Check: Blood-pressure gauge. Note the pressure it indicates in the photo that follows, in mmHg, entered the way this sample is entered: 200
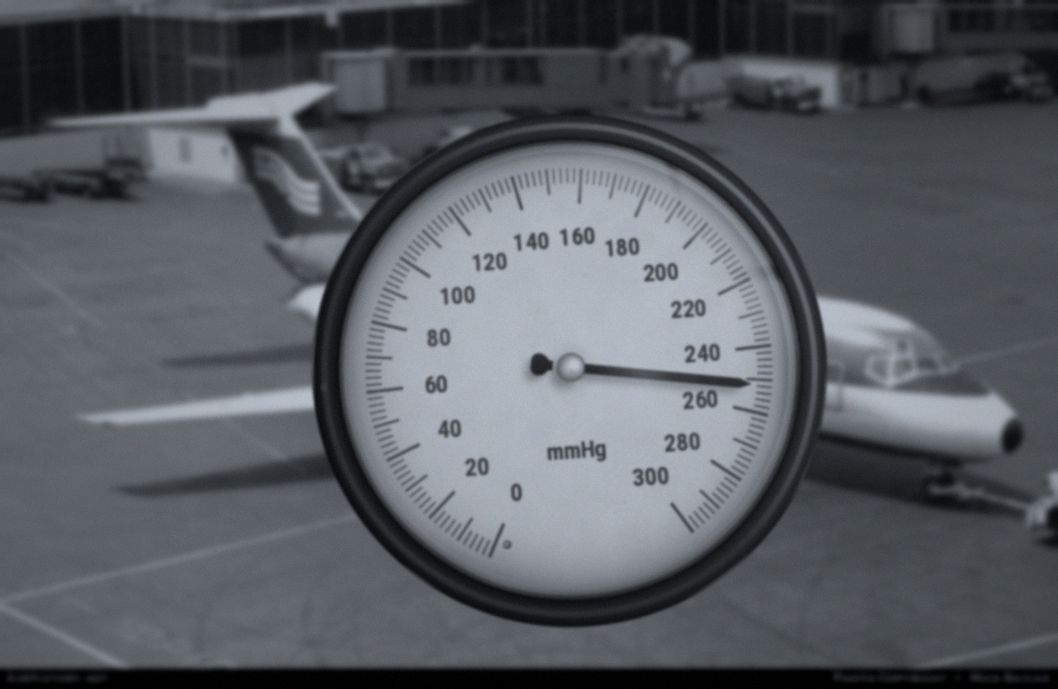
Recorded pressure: 252
